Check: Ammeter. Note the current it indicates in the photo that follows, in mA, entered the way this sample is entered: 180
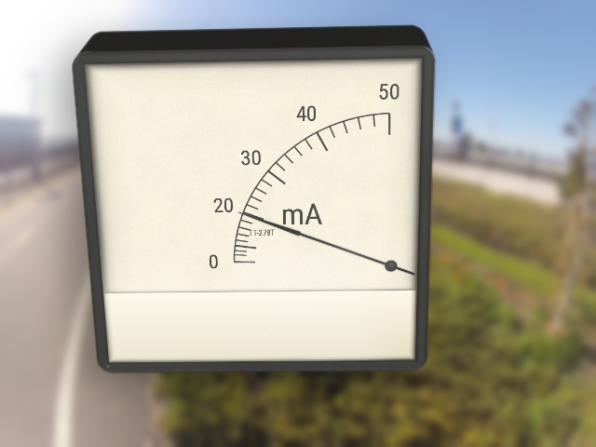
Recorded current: 20
